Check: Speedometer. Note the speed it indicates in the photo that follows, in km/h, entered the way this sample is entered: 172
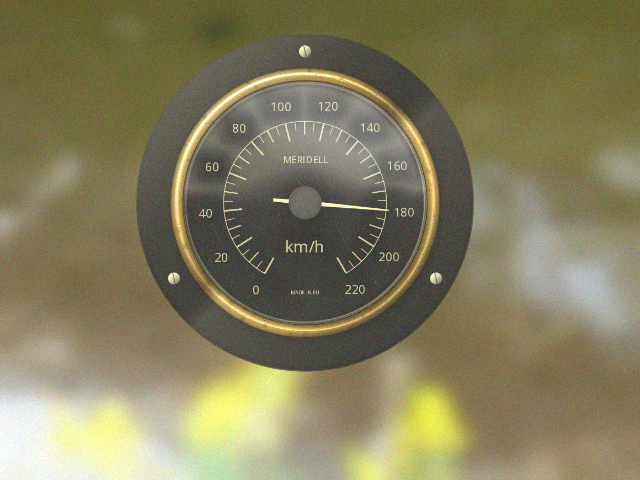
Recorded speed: 180
